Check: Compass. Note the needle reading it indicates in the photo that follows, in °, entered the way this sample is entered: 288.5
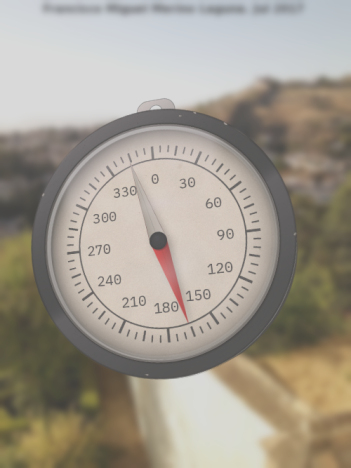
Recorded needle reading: 165
